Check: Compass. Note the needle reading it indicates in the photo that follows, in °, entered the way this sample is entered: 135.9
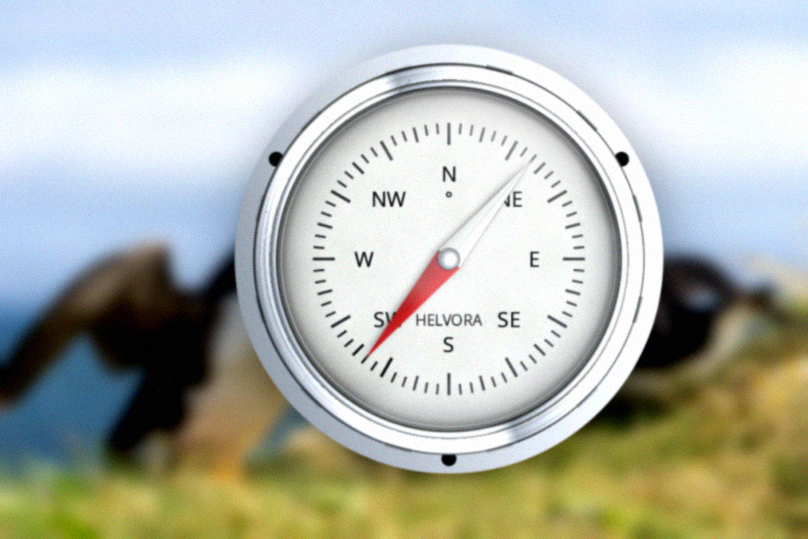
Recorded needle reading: 220
